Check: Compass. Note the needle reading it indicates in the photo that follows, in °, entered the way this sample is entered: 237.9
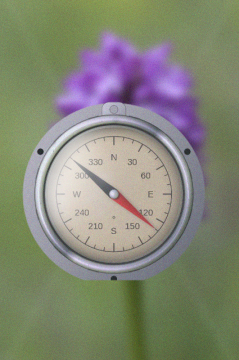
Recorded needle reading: 130
